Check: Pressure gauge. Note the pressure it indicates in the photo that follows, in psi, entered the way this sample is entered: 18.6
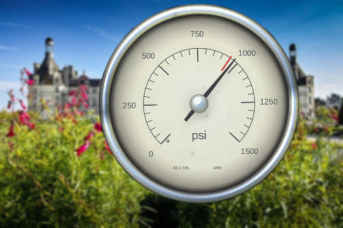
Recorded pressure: 975
